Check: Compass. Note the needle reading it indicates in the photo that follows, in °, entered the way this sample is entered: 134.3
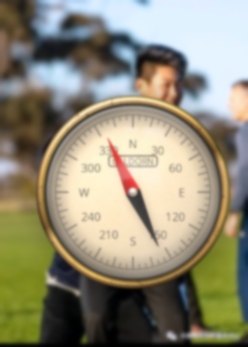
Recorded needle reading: 335
